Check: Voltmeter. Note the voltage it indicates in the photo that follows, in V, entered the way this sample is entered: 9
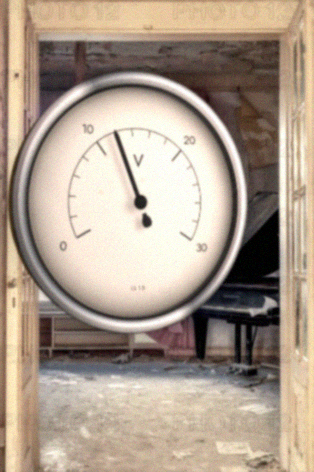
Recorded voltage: 12
